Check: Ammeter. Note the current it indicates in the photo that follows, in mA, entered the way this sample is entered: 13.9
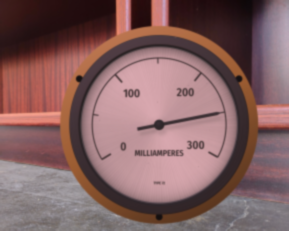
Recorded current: 250
